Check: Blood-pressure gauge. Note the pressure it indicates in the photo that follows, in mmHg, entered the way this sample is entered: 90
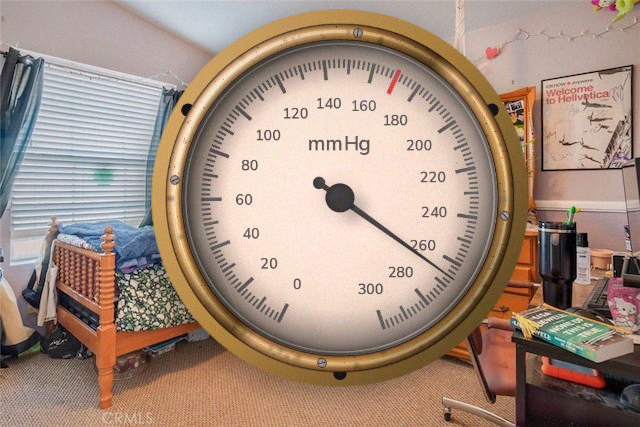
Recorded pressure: 266
